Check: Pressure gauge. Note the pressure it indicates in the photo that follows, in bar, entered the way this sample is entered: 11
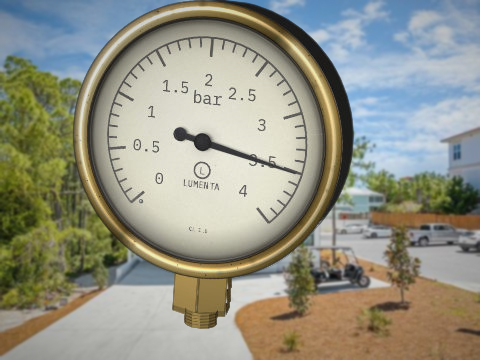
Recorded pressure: 3.5
